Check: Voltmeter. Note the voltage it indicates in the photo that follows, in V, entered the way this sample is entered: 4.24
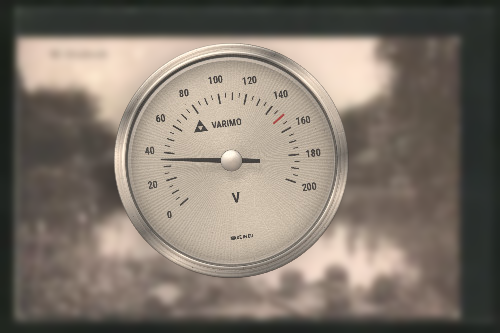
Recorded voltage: 35
